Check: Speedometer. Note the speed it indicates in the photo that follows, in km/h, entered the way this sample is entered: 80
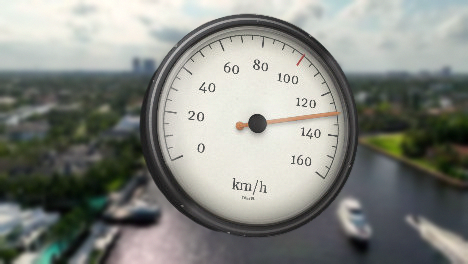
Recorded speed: 130
